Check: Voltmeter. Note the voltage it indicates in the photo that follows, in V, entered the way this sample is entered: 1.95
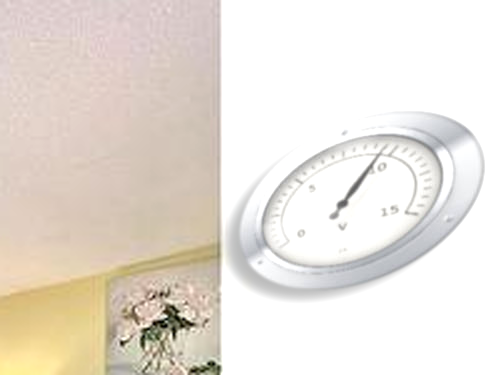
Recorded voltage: 9.5
